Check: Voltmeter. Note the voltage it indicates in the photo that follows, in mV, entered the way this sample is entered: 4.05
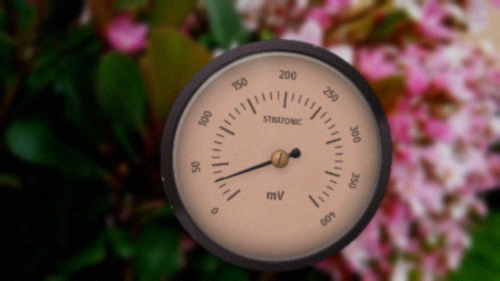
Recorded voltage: 30
